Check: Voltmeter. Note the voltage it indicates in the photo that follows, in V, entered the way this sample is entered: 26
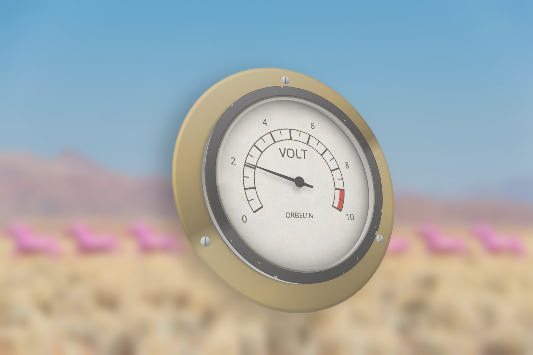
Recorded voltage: 2
